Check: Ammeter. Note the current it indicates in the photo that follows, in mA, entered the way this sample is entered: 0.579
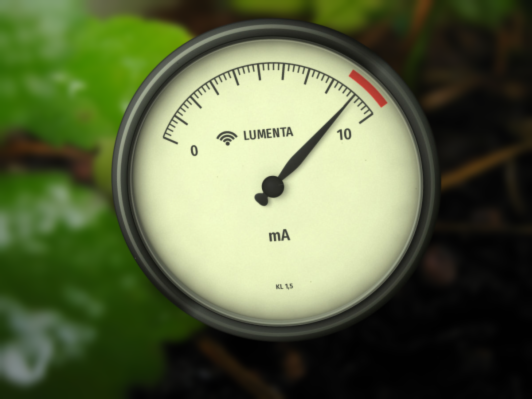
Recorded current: 9
